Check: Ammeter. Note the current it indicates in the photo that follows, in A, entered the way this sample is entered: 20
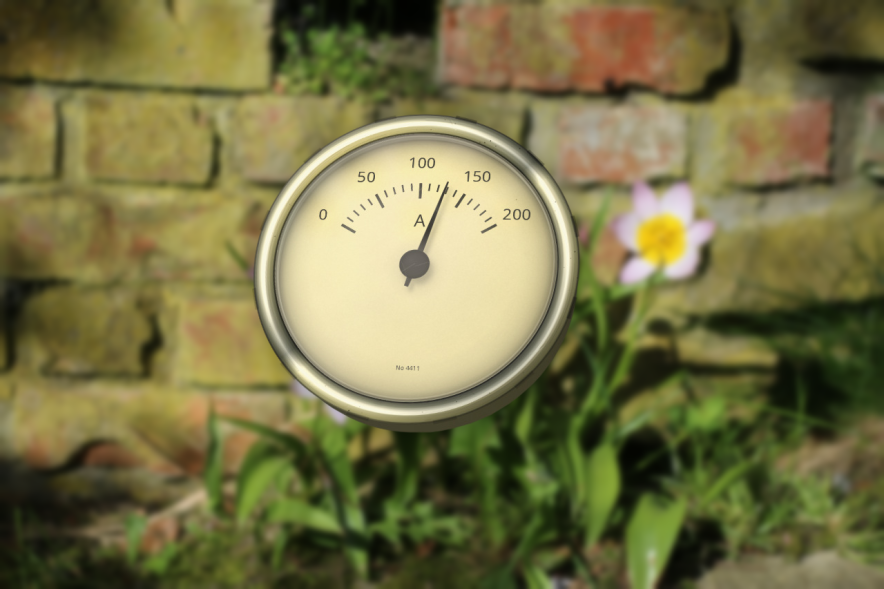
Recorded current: 130
